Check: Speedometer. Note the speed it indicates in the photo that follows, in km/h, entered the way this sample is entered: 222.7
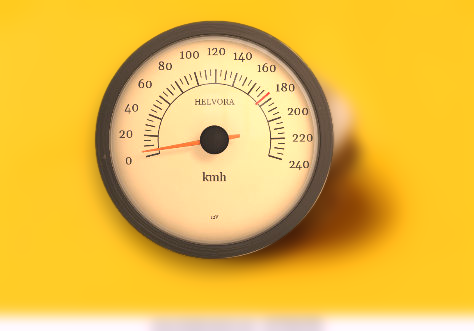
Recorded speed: 5
